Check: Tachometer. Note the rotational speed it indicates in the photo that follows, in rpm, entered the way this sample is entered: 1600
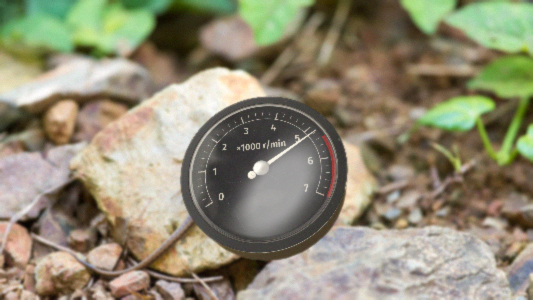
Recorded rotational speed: 5200
